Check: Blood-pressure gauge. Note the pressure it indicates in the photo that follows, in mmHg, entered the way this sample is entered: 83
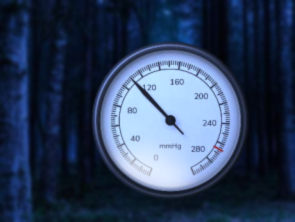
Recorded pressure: 110
